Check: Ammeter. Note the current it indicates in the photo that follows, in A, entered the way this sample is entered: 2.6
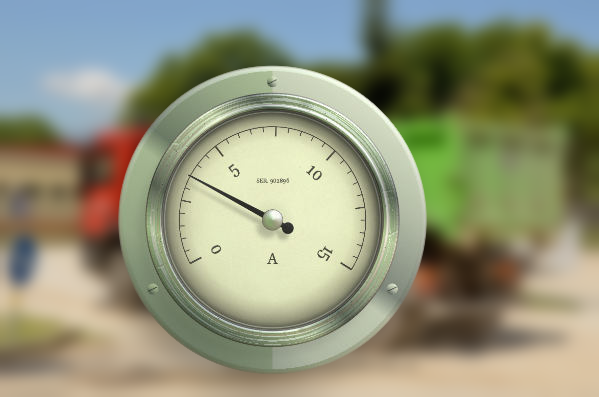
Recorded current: 3.5
